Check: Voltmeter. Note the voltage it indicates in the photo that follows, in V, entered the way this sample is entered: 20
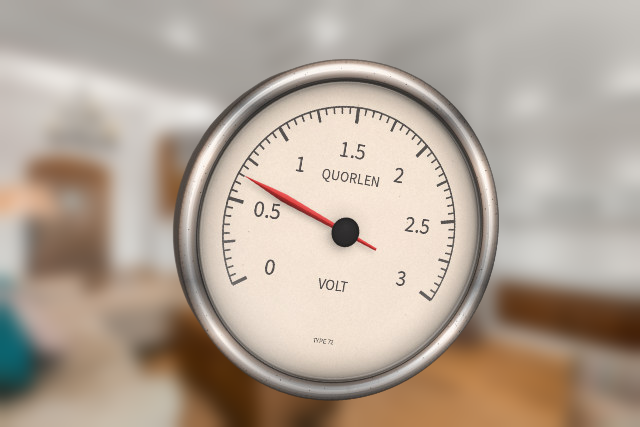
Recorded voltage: 0.65
